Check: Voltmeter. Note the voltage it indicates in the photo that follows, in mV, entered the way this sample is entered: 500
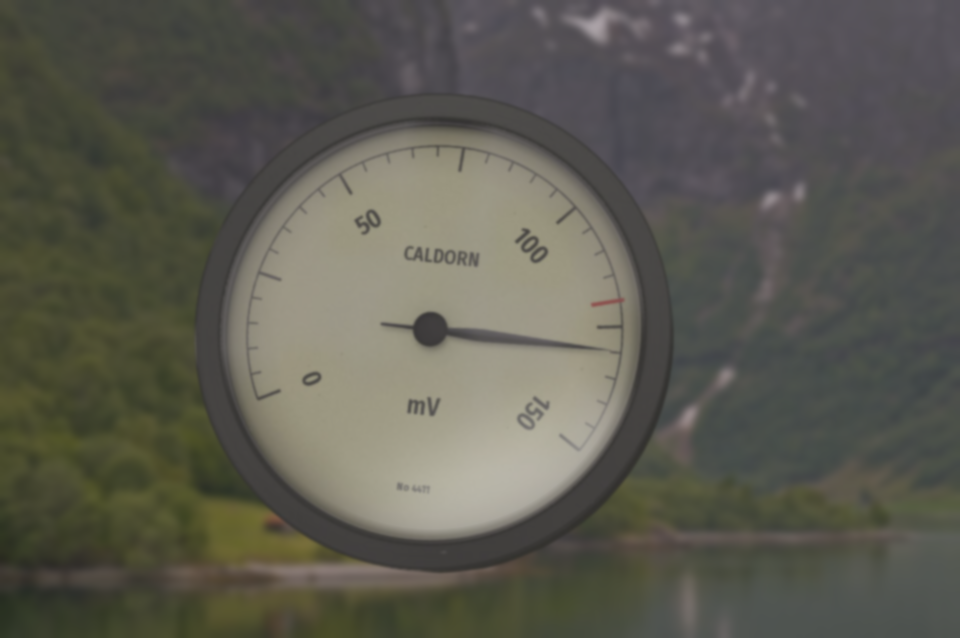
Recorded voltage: 130
